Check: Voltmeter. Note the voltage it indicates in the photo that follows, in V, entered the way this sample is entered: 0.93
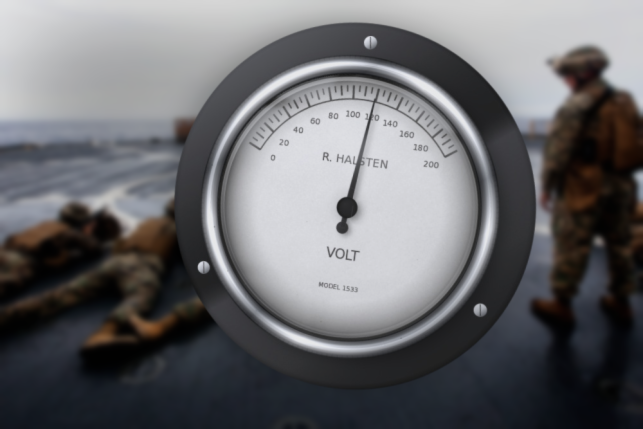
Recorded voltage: 120
